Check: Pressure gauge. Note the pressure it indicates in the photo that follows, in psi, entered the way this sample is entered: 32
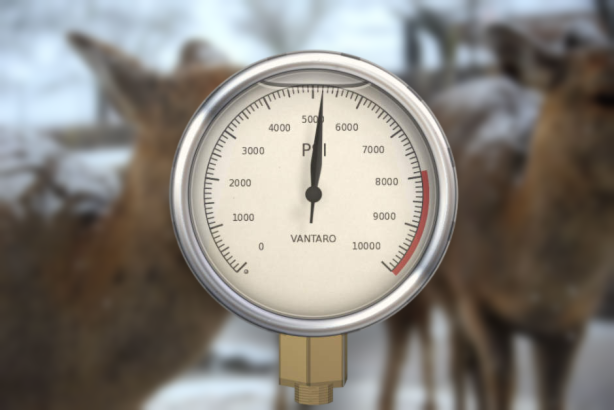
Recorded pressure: 5200
